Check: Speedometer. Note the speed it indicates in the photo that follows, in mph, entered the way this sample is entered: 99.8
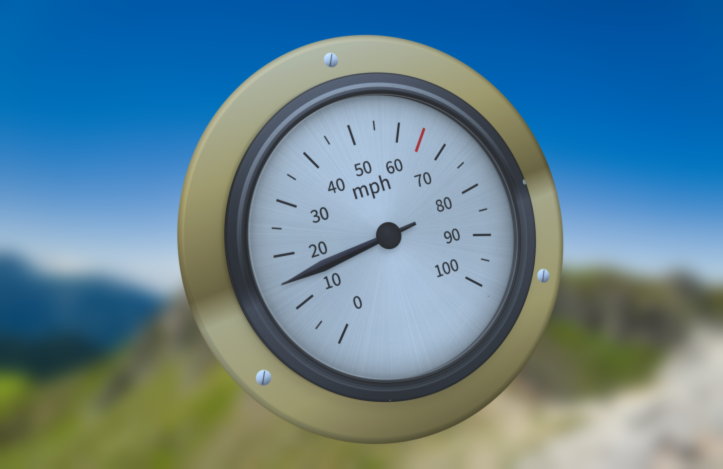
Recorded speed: 15
